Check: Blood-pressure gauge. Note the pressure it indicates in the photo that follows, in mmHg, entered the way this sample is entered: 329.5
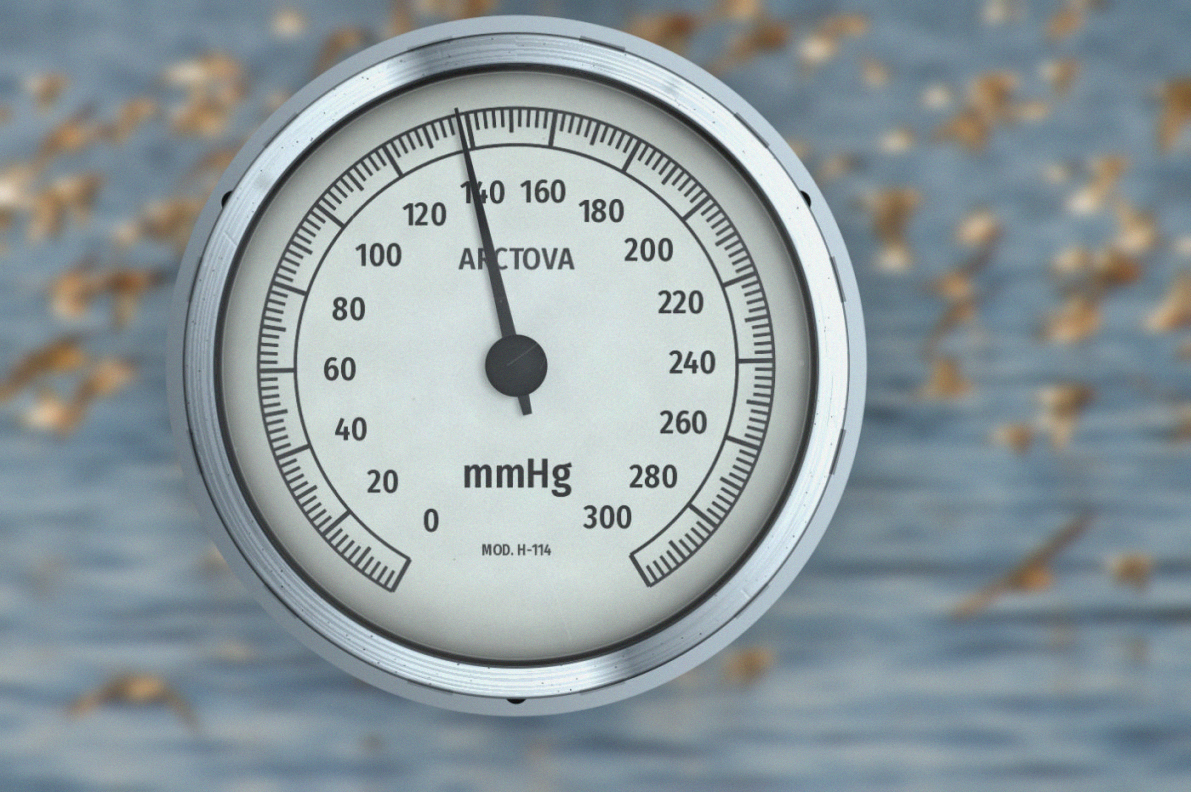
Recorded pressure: 138
